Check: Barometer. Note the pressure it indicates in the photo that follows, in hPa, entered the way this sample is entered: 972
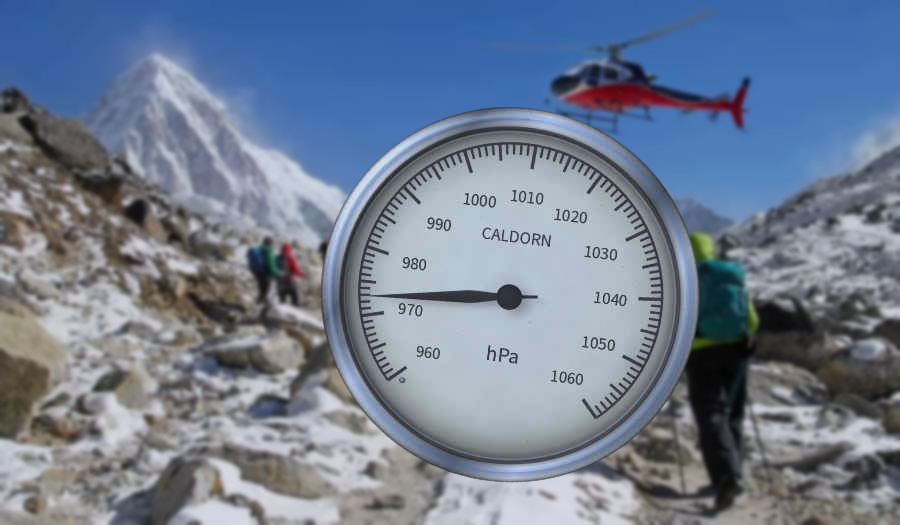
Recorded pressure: 973
